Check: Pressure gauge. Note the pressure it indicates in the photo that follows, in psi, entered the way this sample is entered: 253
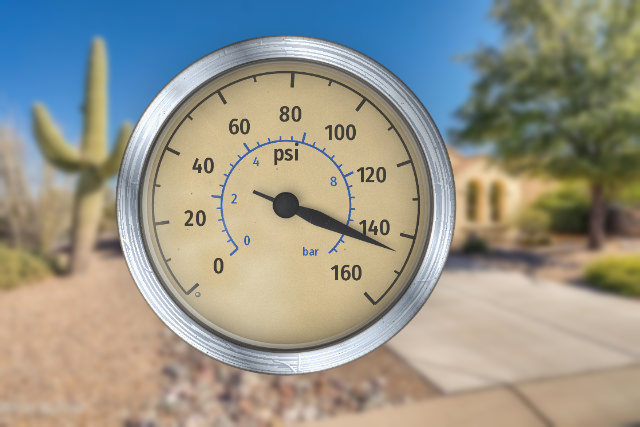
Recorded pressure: 145
